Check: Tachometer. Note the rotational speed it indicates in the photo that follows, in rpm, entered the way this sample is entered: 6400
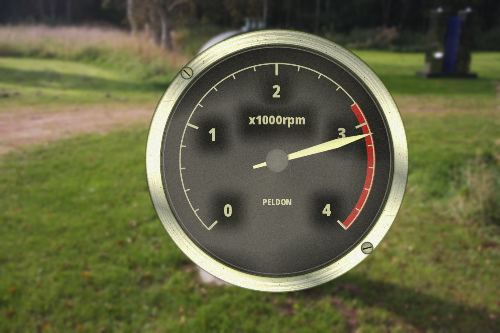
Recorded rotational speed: 3100
